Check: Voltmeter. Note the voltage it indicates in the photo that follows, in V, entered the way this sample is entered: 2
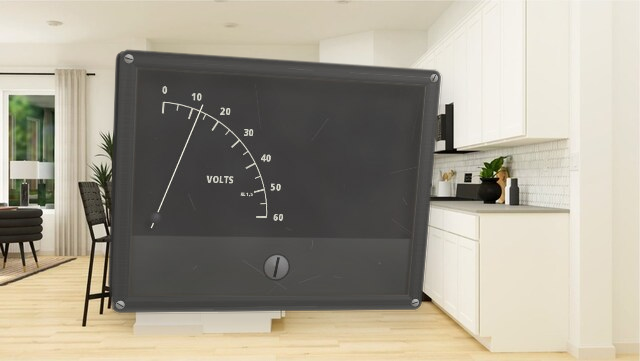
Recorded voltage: 12.5
